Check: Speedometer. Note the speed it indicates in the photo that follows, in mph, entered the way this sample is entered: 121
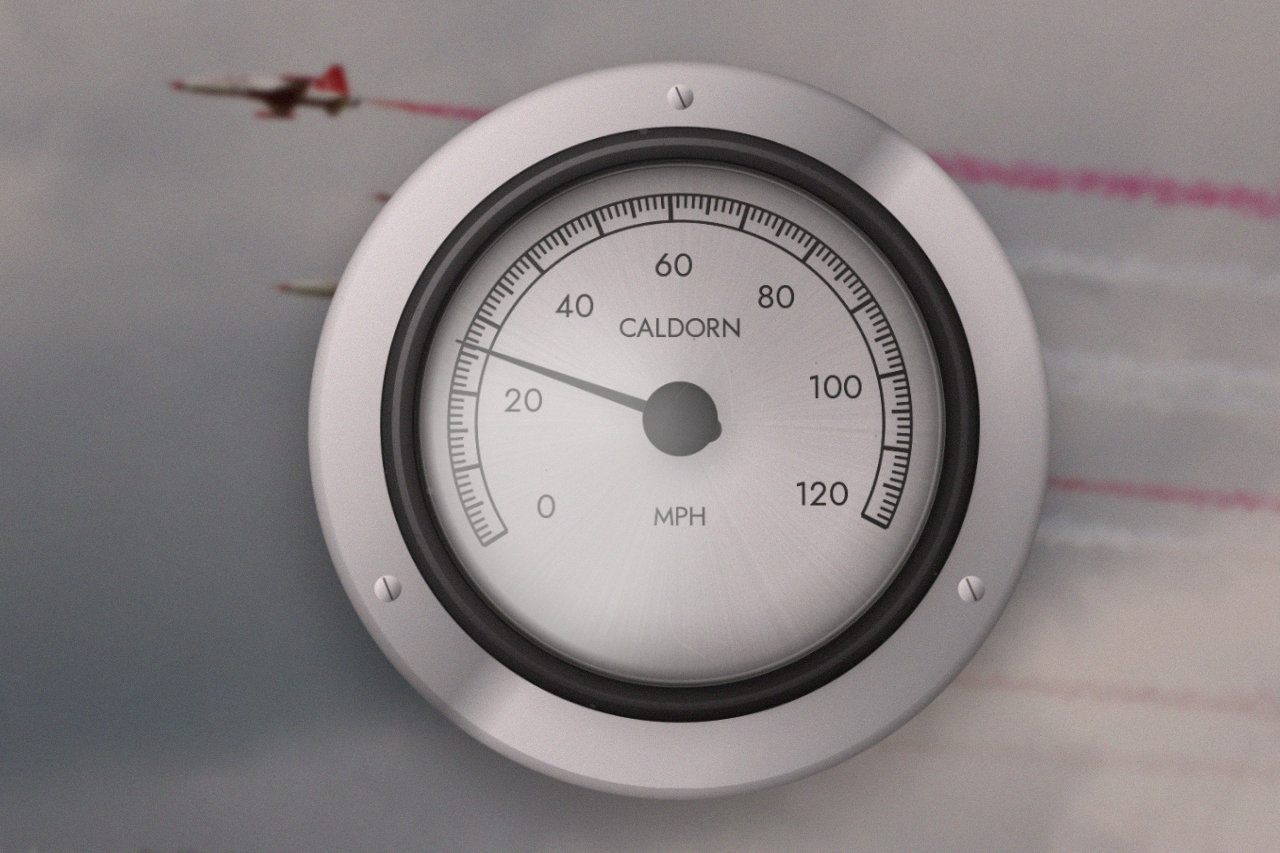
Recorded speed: 26
